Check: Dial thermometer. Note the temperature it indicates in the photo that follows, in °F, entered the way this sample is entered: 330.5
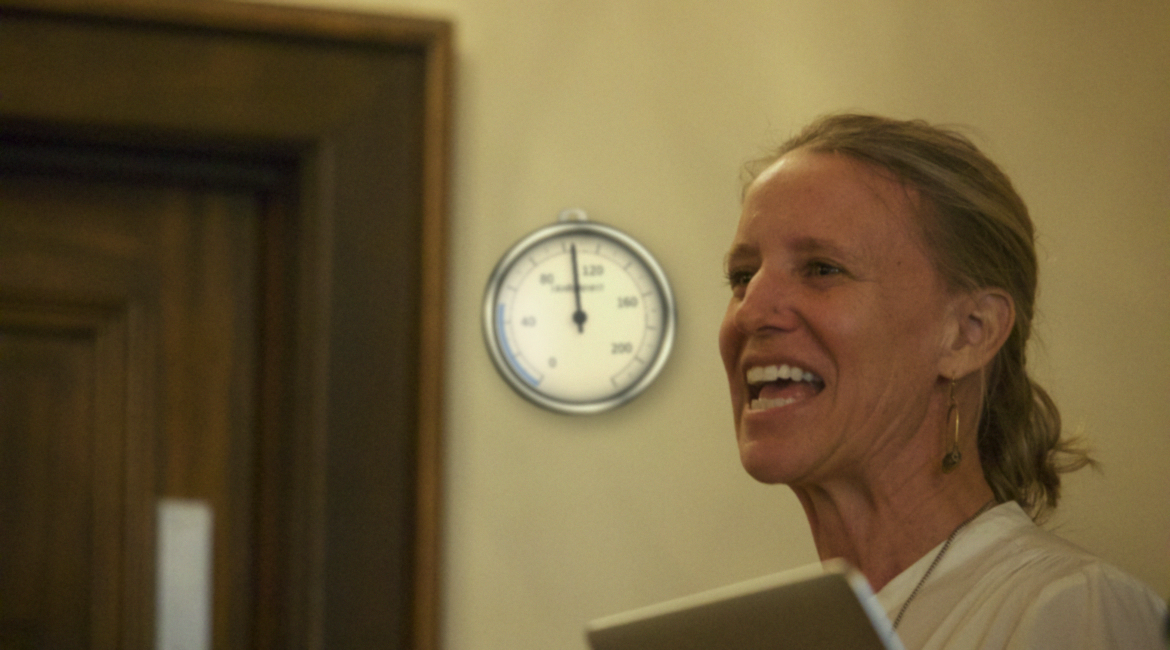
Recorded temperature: 105
